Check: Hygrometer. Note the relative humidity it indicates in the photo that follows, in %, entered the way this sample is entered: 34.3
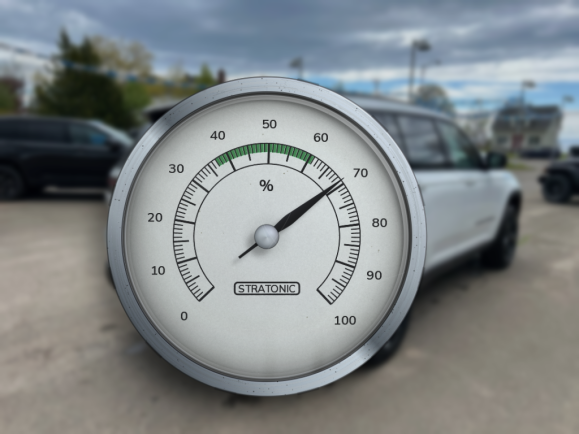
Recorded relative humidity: 69
